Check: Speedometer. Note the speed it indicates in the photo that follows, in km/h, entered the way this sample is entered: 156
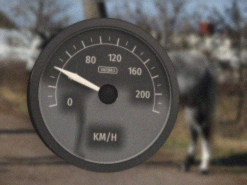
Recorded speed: 40
